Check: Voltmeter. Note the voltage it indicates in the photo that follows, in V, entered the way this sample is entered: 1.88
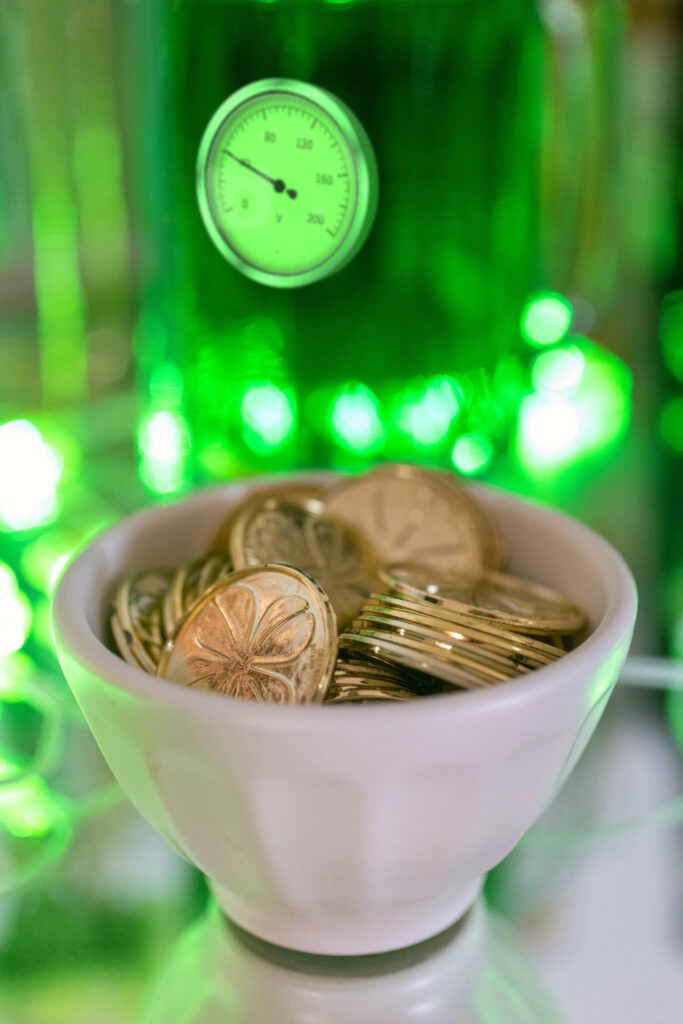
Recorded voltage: 40
